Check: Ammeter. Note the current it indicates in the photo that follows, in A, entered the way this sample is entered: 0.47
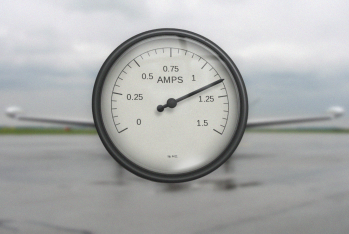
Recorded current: 1.15
